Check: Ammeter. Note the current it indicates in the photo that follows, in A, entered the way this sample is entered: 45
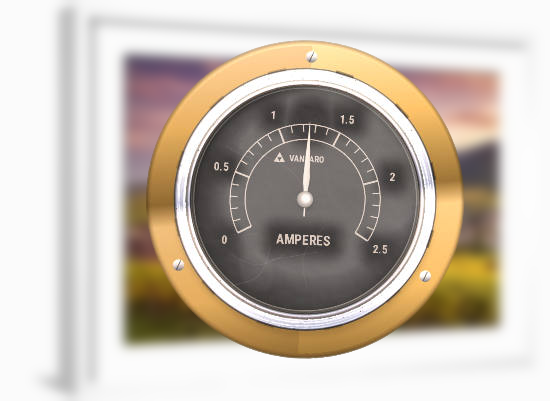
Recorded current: 1.25
